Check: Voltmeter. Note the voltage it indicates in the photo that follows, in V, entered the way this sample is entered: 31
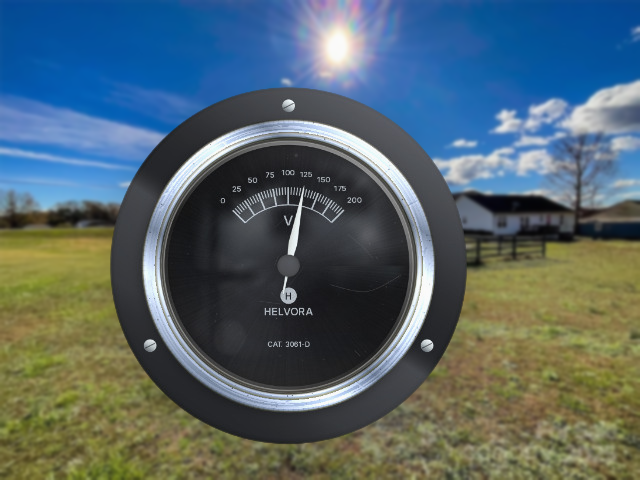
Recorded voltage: 125
